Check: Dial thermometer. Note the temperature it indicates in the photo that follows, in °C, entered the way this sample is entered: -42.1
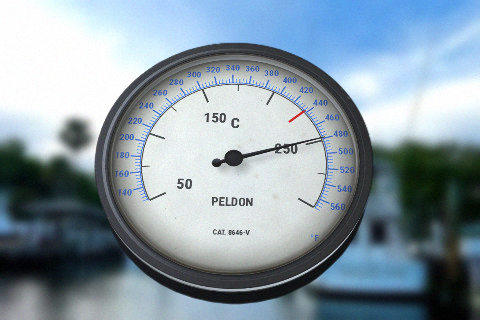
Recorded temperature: 250
